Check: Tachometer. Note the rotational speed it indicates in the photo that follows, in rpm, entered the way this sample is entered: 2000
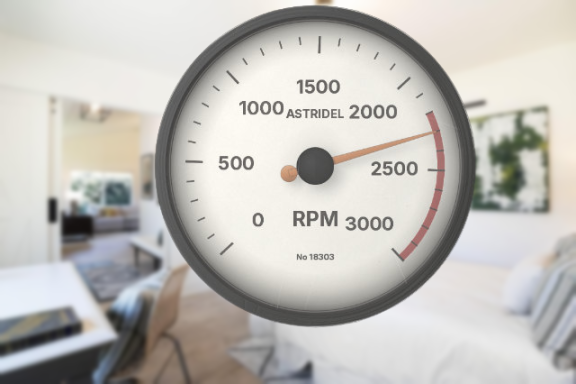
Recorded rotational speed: 2300
